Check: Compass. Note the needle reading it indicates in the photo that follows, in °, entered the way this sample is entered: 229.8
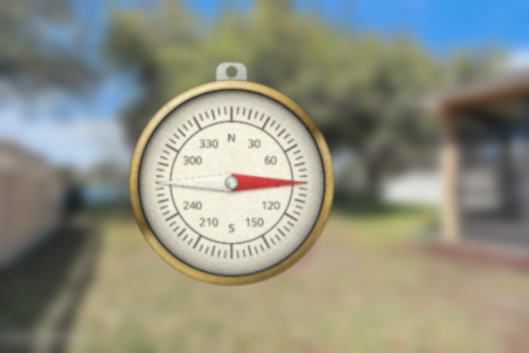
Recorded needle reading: 90
